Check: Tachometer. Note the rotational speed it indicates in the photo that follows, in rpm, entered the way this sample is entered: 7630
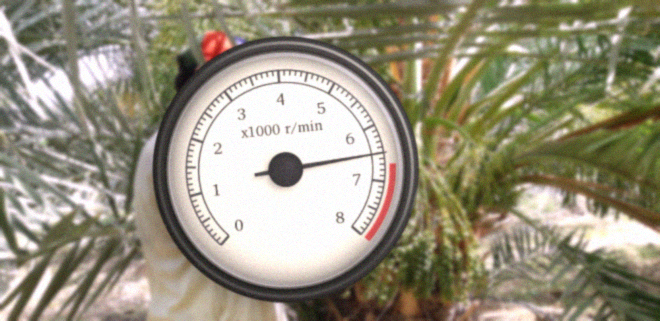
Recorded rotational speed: 6500
